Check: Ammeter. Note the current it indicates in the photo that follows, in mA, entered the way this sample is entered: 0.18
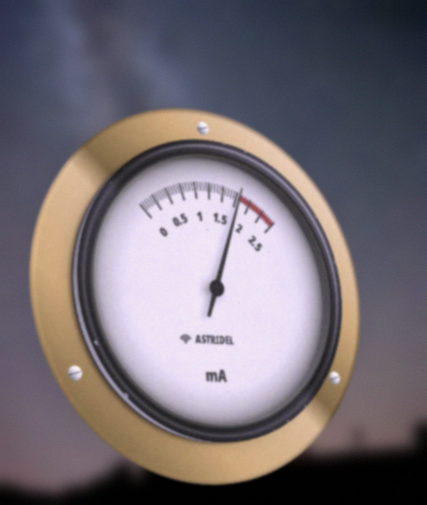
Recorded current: 1.75
